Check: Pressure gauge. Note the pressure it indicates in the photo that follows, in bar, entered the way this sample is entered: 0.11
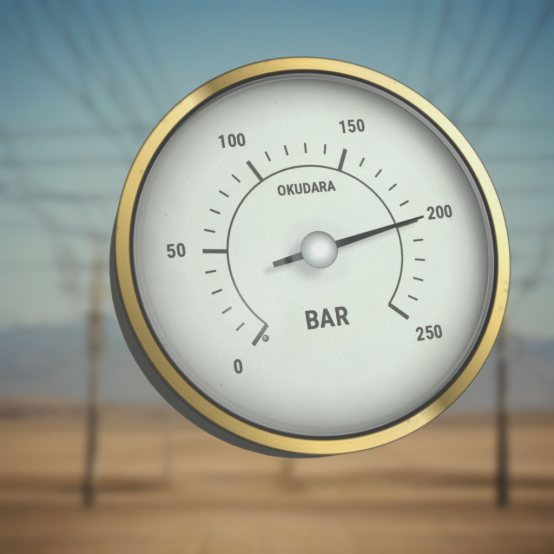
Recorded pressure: 200
